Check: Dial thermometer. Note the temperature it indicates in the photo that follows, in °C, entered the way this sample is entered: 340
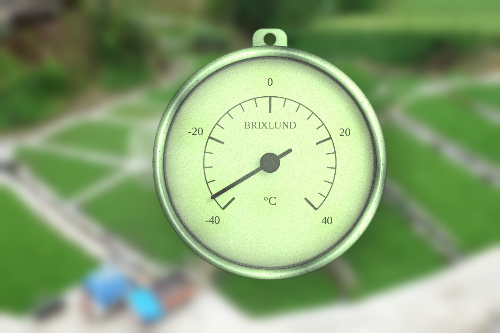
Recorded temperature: -36
